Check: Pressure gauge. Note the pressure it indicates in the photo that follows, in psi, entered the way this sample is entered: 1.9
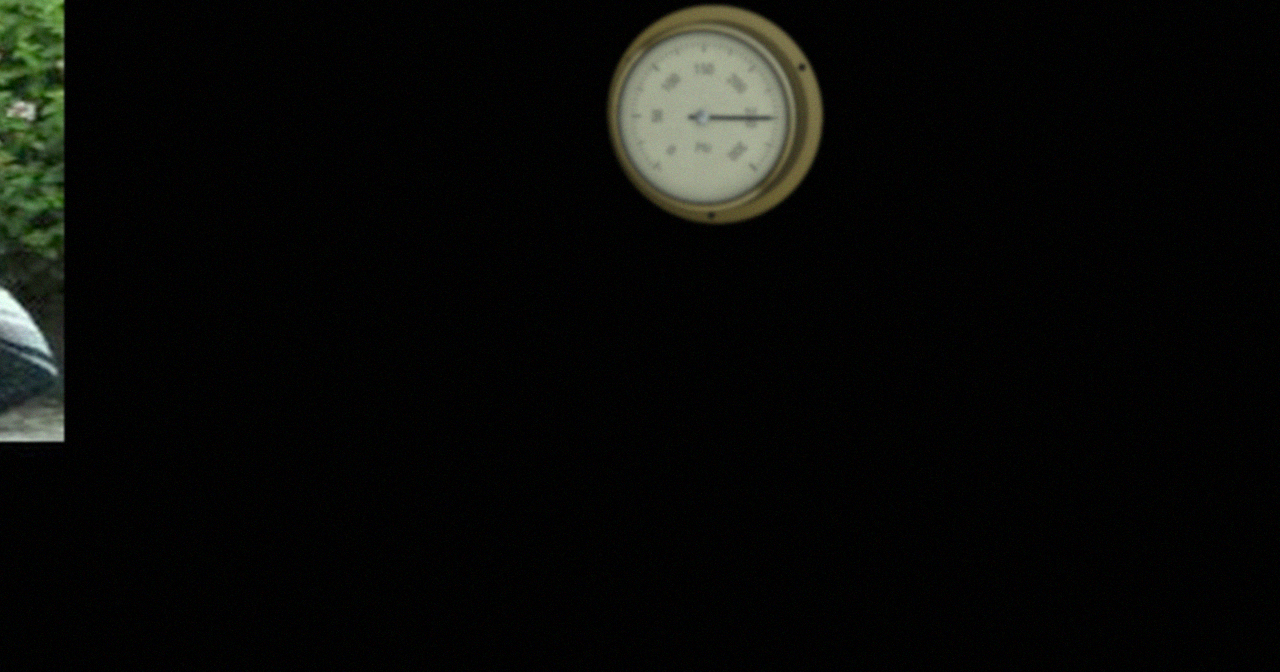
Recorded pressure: 250
